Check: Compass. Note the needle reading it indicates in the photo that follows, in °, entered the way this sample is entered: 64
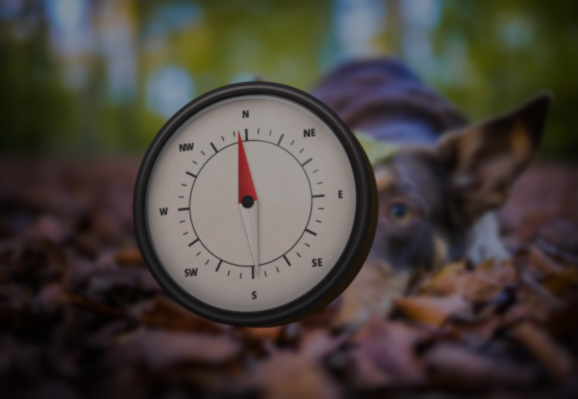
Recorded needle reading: 355
